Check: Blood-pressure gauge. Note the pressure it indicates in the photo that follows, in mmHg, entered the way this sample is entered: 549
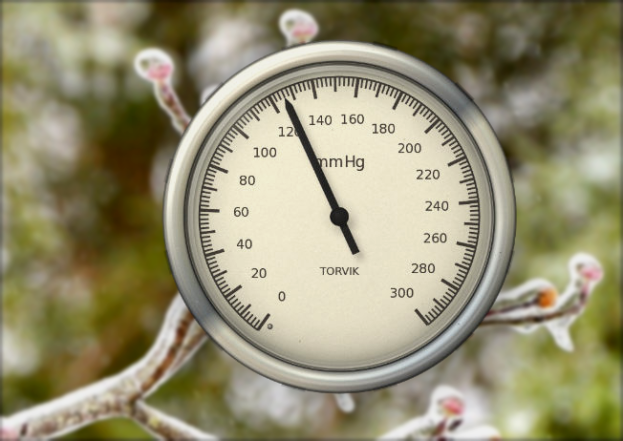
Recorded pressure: 126
